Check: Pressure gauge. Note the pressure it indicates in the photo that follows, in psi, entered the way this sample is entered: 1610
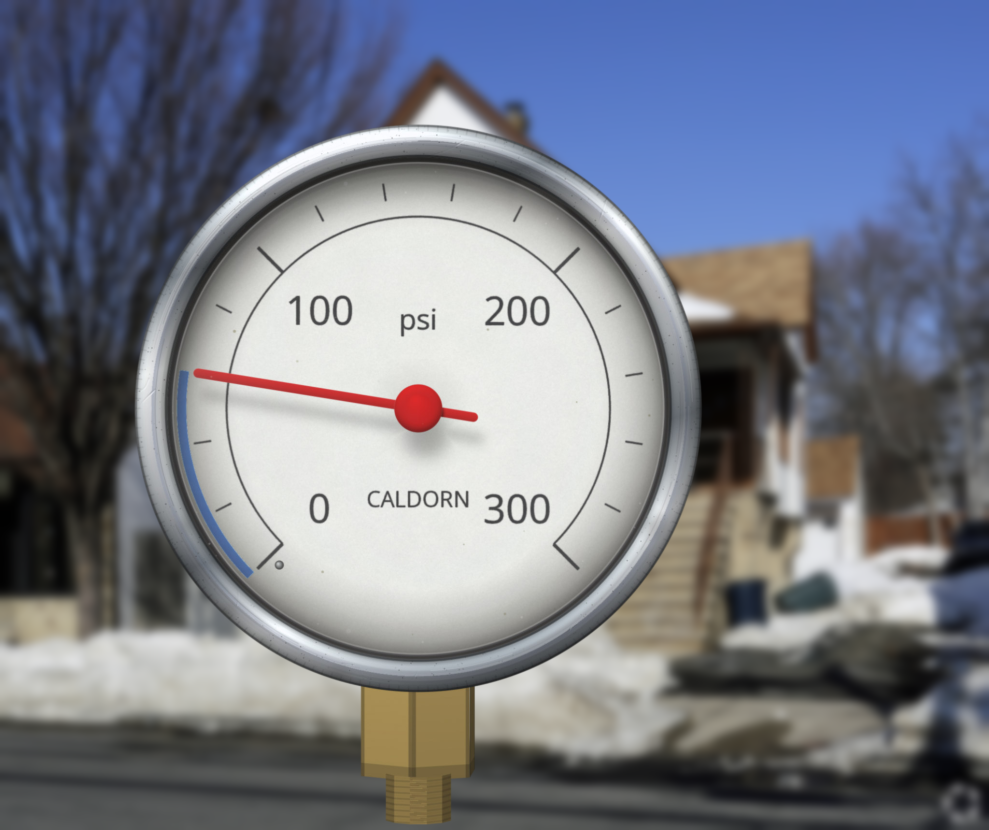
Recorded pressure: 60
